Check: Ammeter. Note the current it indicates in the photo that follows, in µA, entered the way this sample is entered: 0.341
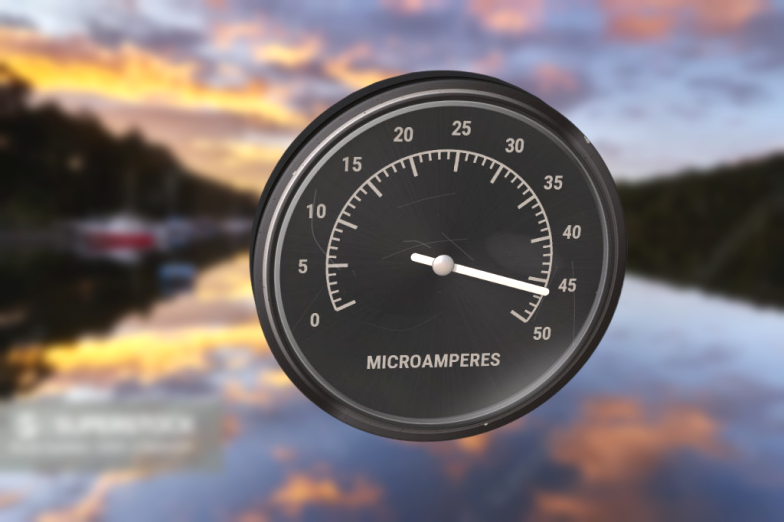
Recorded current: 46
